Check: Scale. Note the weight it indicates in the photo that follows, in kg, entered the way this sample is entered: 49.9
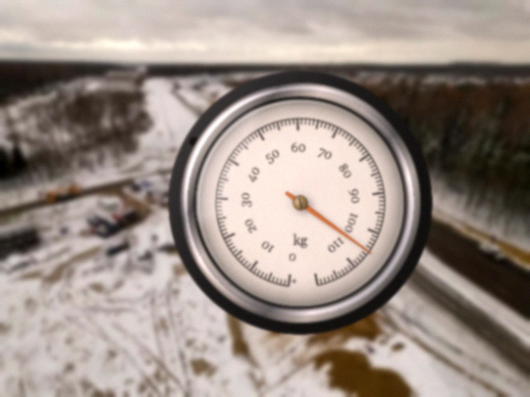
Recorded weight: 105
